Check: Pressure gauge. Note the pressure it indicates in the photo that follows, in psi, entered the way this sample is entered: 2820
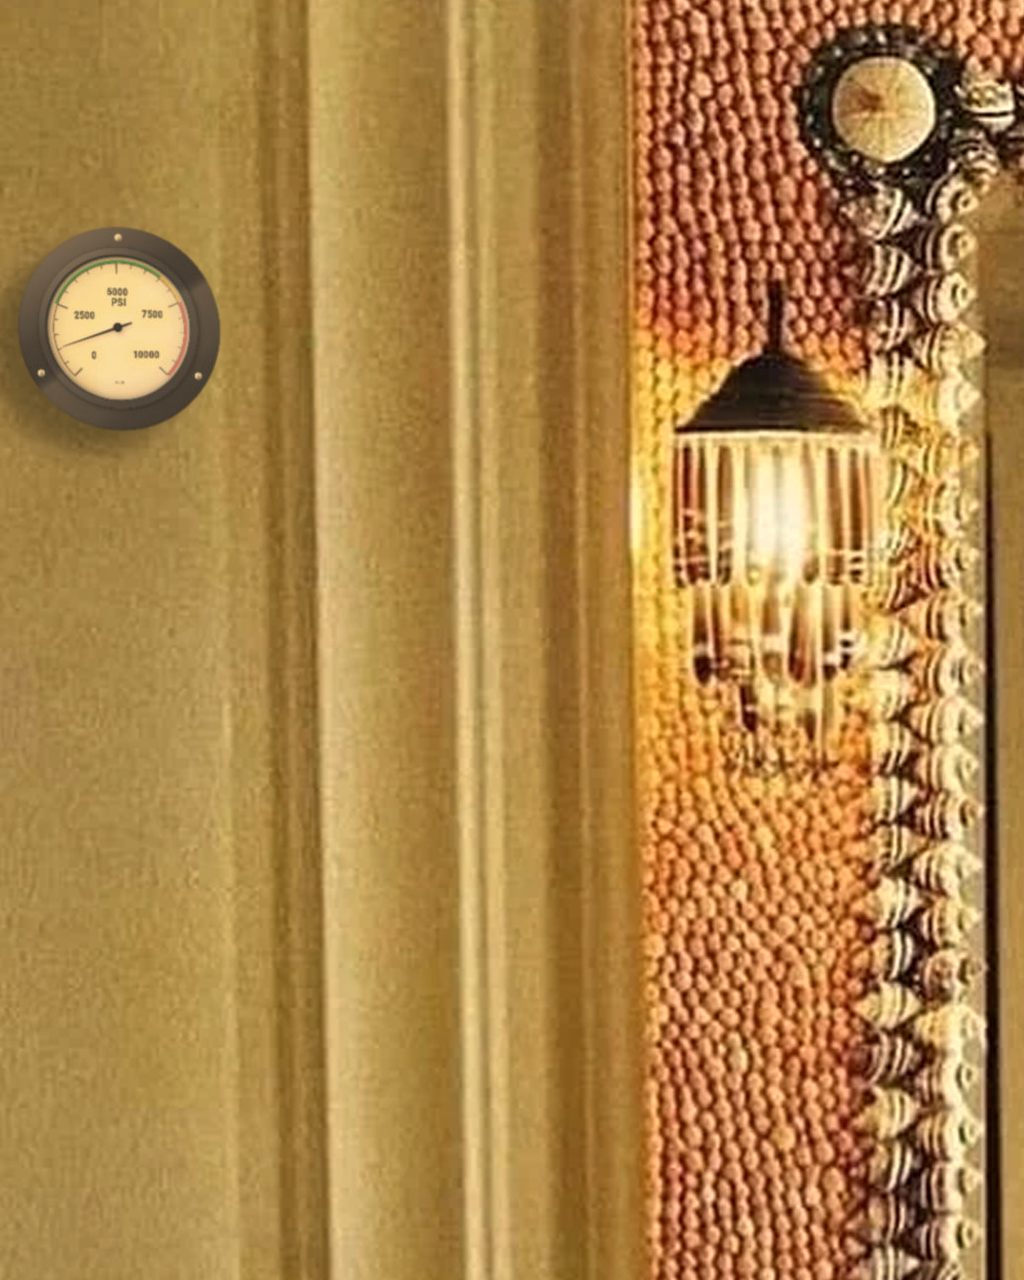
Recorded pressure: 1000
